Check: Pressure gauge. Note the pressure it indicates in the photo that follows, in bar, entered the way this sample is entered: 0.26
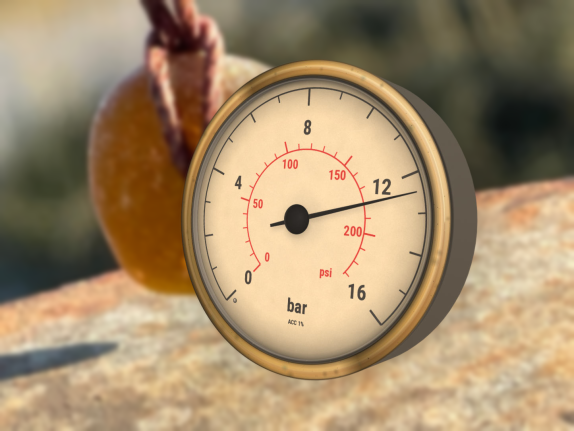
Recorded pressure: 12.5
